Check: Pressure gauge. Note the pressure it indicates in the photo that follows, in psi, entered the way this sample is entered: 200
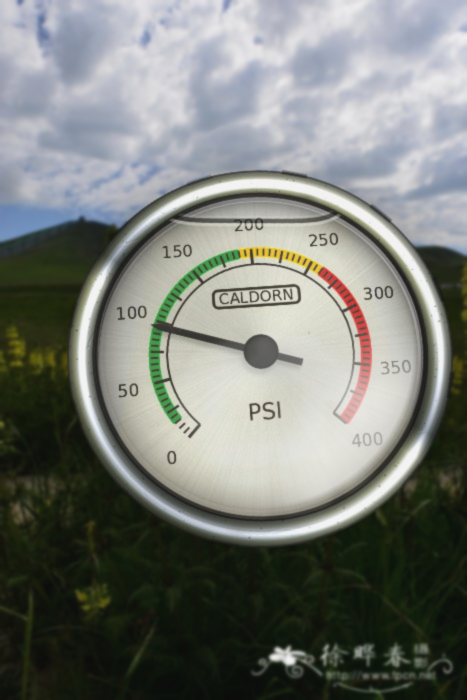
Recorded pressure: 95
